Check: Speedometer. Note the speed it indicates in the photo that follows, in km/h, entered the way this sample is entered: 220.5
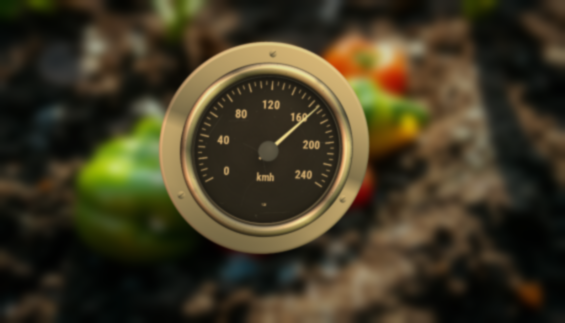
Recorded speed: 165
